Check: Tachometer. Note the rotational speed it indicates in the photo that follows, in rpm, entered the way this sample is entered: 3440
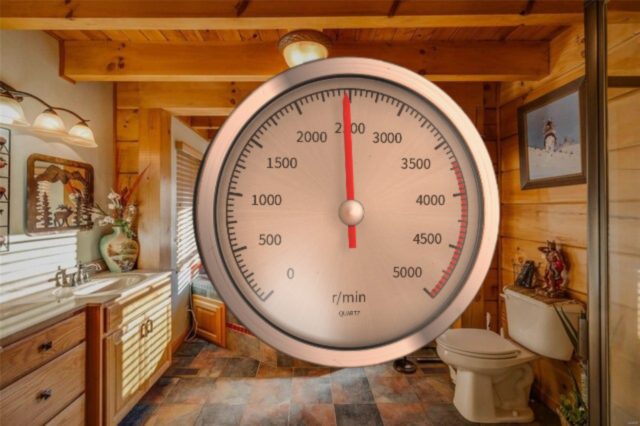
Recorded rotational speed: 2450
